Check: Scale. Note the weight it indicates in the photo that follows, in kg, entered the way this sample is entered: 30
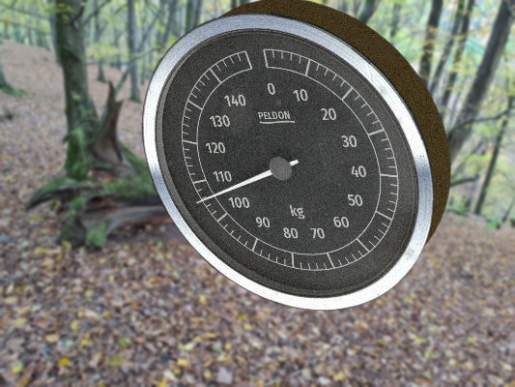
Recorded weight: 106
